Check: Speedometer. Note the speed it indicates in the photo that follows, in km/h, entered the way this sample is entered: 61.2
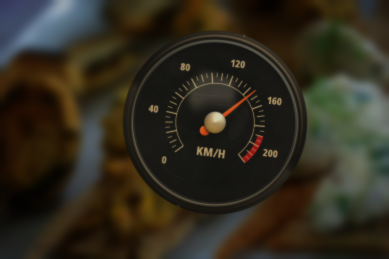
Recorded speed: 145
